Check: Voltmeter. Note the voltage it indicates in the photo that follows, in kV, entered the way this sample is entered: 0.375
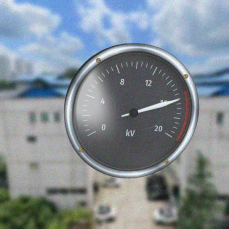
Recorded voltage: 16
